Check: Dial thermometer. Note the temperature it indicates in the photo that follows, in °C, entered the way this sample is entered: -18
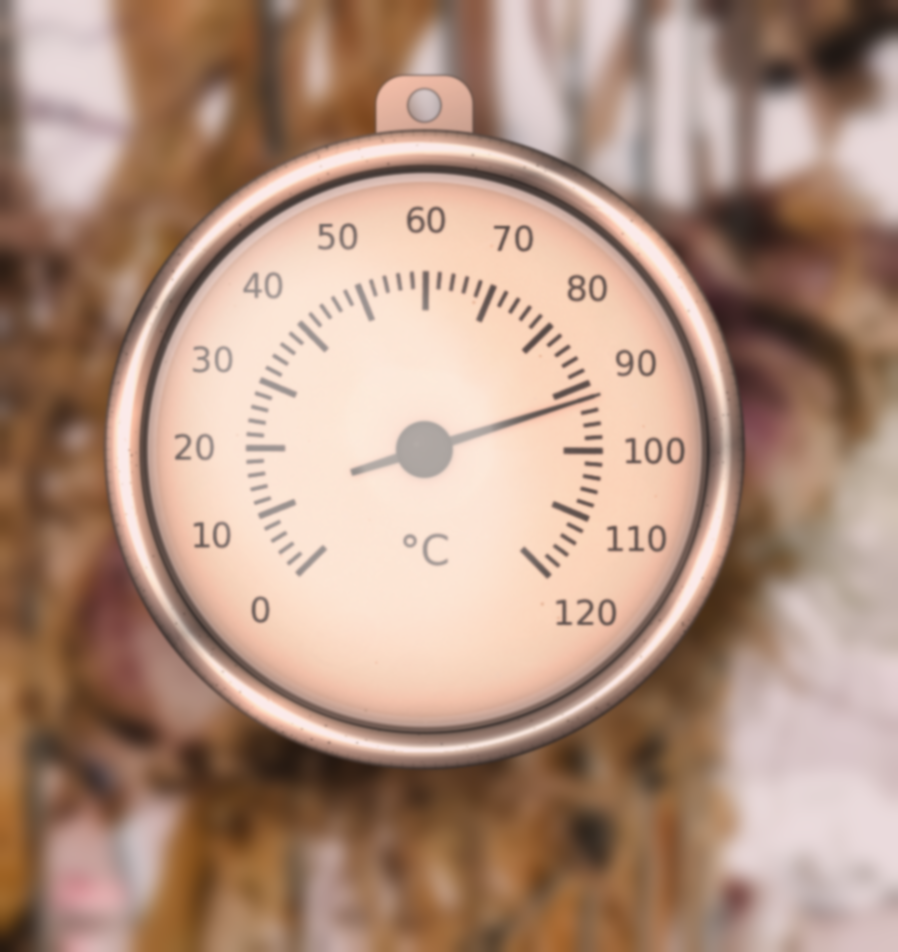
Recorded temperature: 92
